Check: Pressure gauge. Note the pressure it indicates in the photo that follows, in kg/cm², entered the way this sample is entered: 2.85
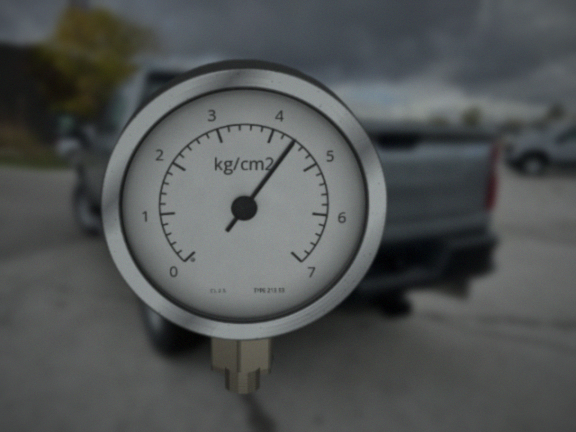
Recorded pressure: 4.4
